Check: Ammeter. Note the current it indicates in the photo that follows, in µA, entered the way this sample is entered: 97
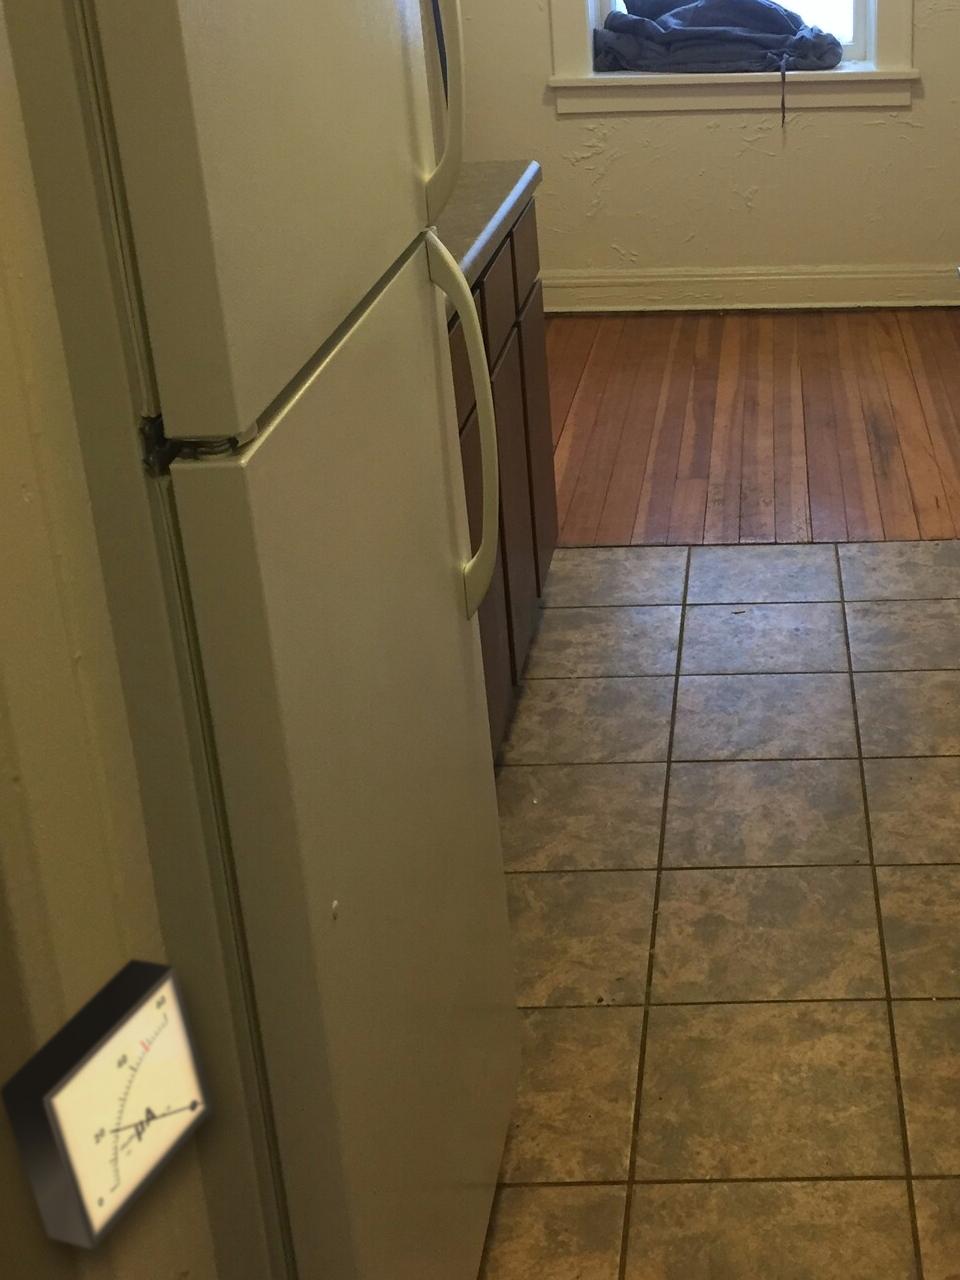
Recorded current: 20
